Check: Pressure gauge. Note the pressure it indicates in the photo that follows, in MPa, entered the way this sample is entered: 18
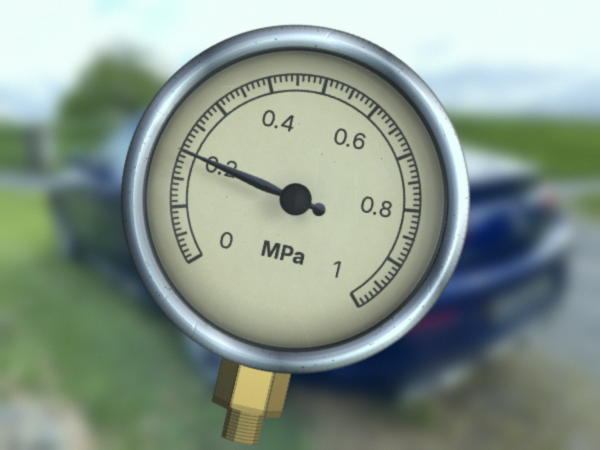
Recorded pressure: 0.2
